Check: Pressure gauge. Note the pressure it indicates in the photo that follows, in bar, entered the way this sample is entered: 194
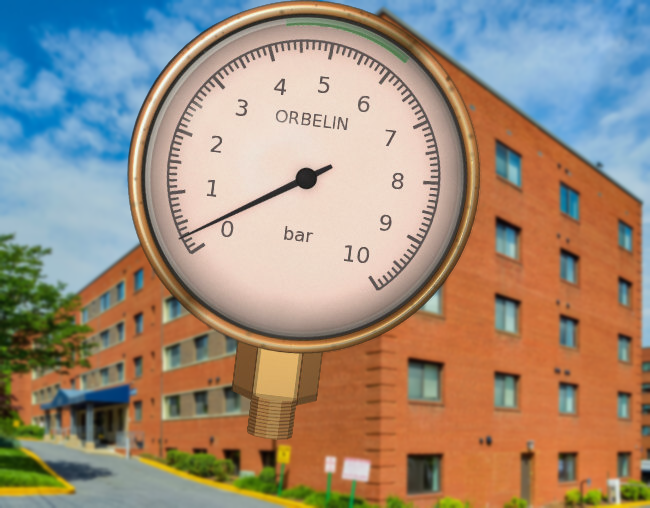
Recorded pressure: 0.3
